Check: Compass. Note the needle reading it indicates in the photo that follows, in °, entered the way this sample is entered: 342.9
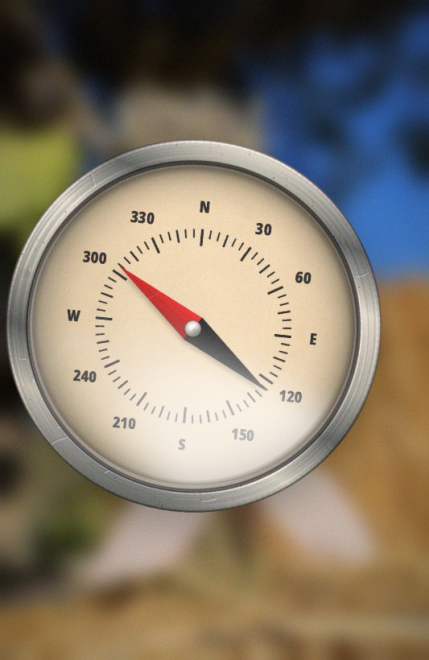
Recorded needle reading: 305
